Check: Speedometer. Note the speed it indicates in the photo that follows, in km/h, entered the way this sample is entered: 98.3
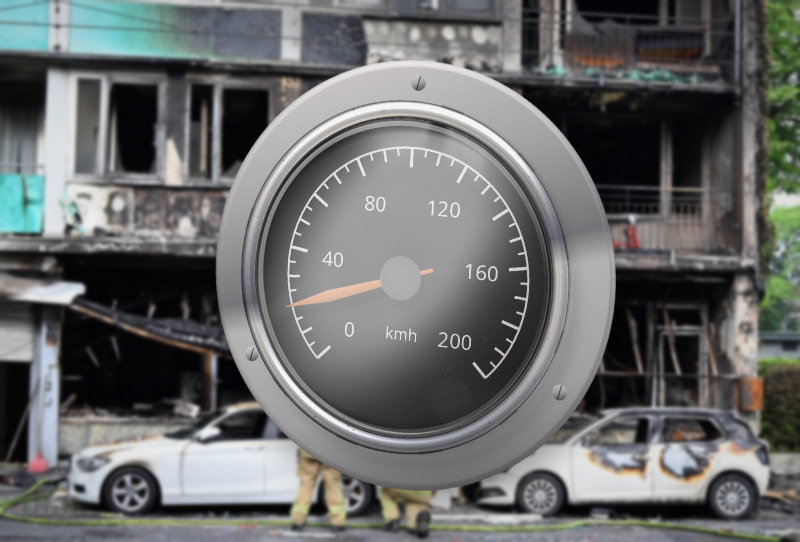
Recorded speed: 20
